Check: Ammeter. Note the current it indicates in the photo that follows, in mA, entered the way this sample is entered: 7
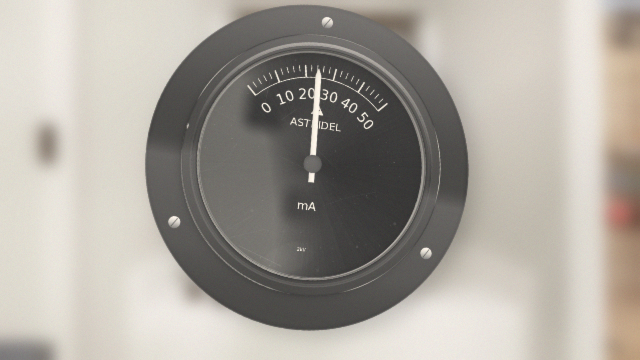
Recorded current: 24
